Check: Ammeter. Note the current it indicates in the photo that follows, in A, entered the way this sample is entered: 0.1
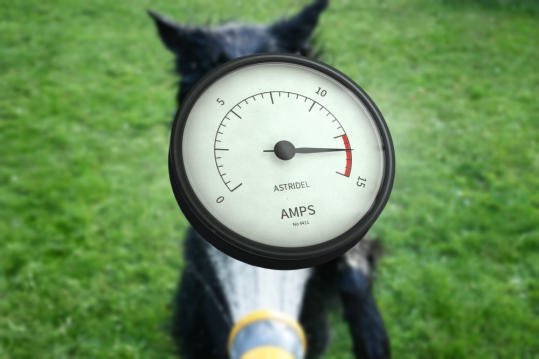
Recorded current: 13.5
